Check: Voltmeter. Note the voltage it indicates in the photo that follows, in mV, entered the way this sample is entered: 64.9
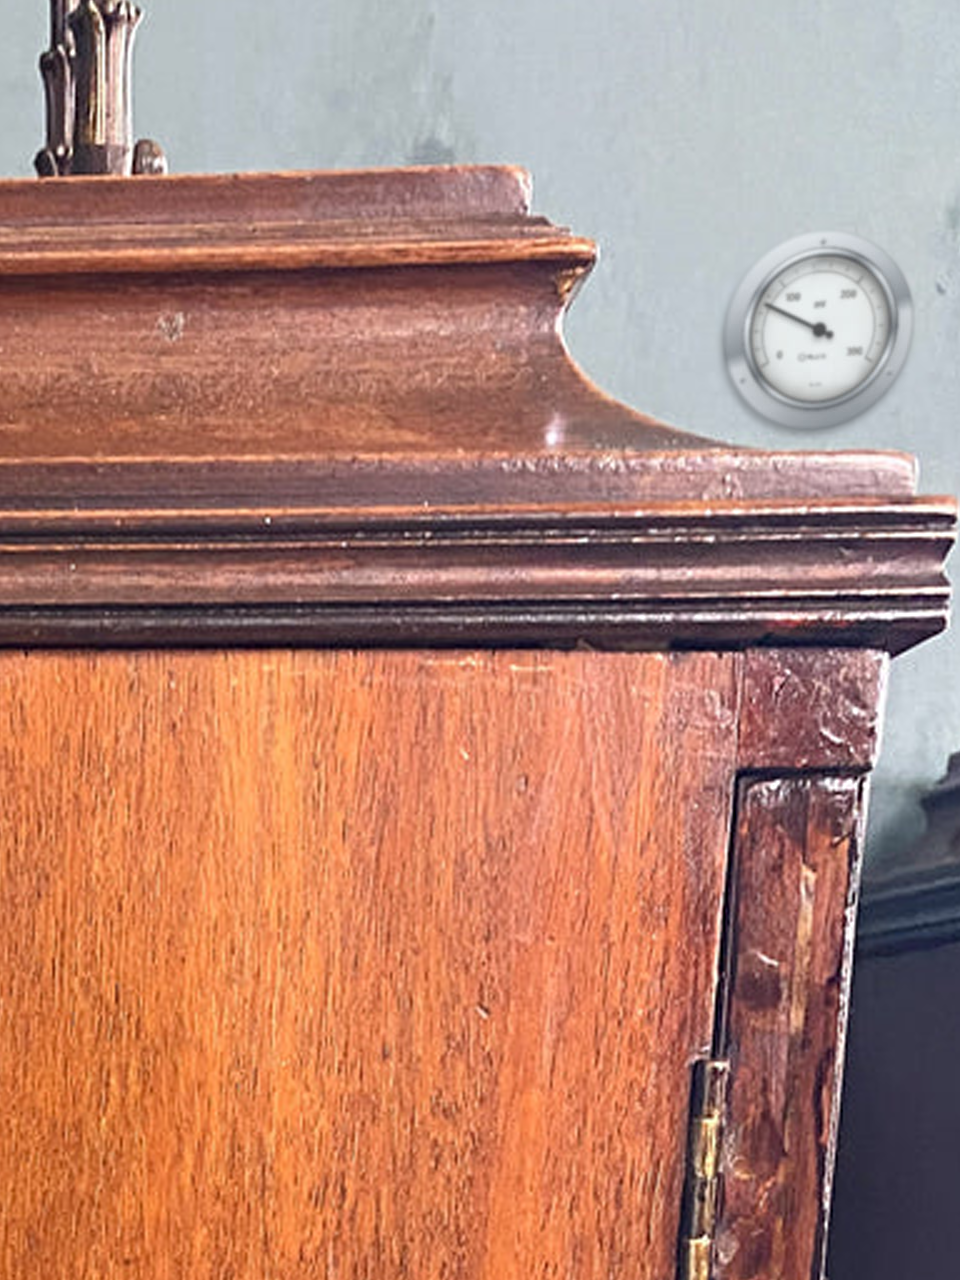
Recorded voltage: 70
